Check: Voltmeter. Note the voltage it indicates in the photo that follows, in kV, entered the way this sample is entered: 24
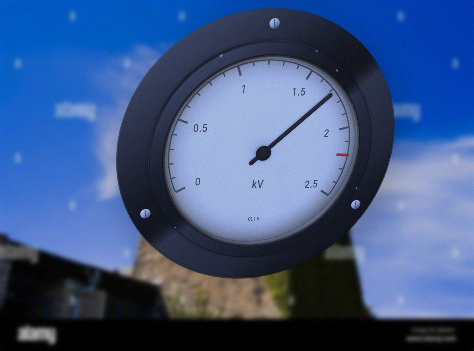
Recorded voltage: 1.7
